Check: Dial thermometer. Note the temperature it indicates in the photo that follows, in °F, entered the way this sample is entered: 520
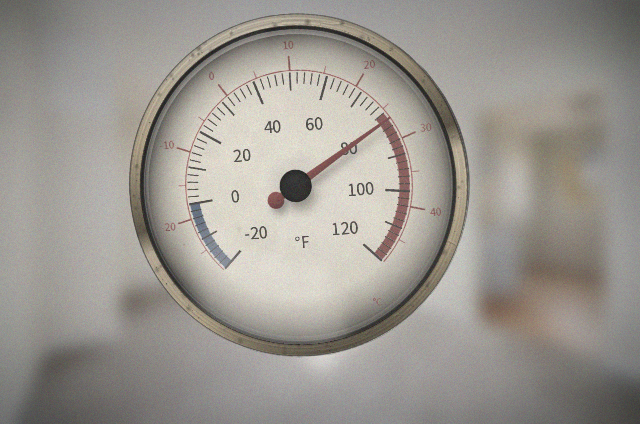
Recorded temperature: 80
